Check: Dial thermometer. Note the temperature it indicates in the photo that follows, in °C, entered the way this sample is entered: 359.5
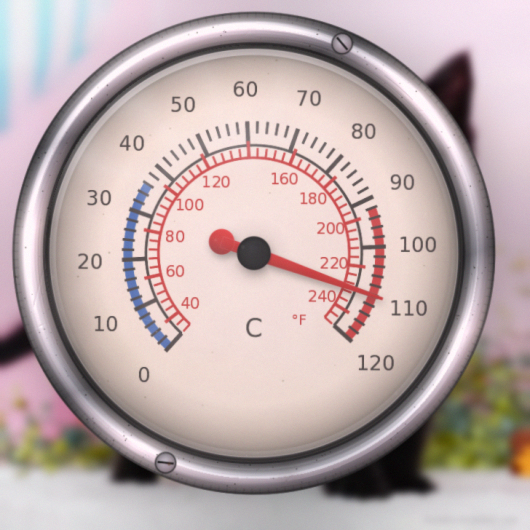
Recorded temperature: 110
